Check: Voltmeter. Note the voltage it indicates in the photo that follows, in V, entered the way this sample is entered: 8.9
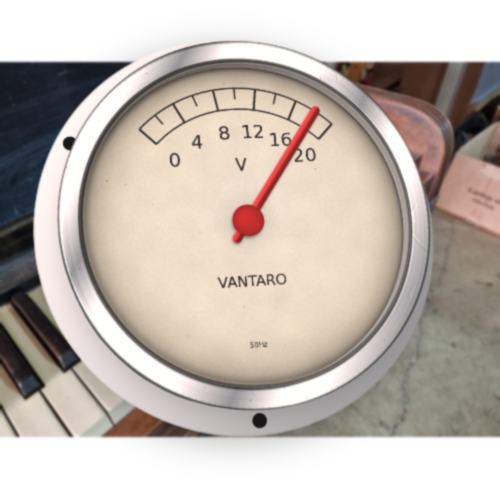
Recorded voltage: 18
